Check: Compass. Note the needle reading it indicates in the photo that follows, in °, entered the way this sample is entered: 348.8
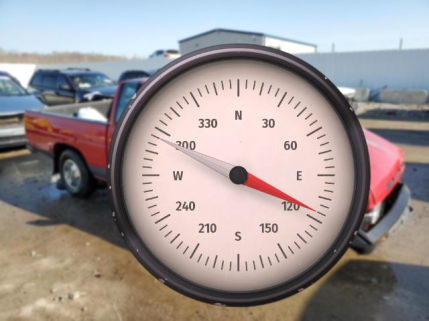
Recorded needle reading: 115
